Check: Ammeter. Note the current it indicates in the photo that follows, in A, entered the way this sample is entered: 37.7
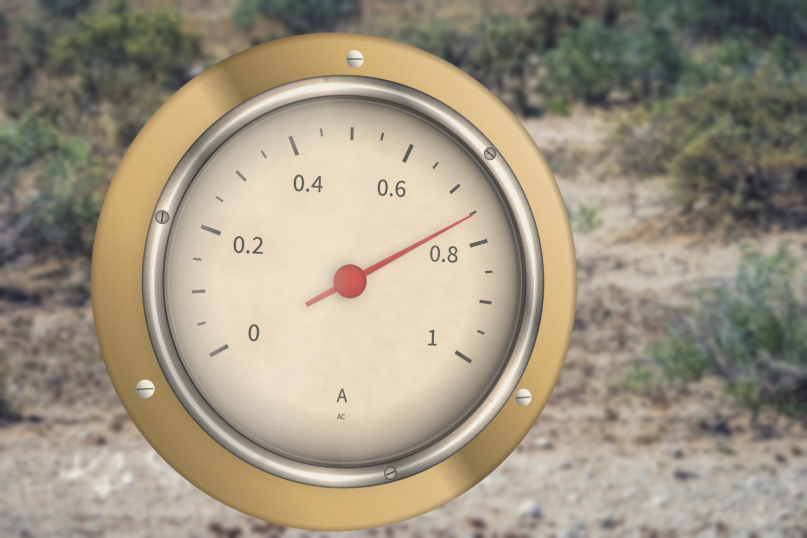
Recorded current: 0.75
